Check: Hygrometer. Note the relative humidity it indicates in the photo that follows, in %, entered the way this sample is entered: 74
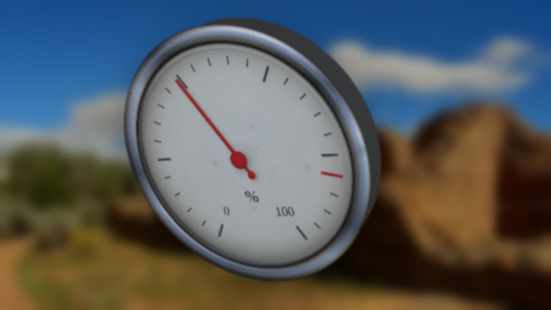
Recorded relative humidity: 40
